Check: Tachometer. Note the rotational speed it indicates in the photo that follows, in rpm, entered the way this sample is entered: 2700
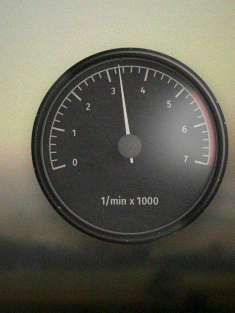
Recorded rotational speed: 3300
